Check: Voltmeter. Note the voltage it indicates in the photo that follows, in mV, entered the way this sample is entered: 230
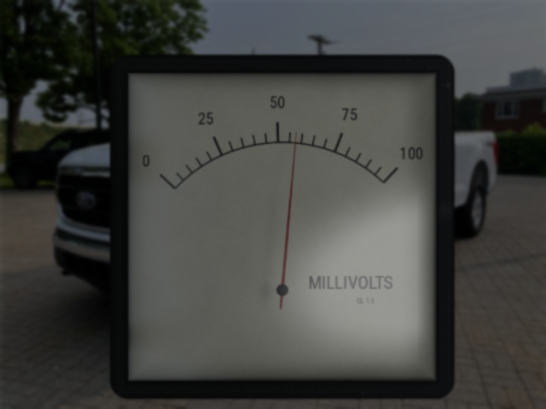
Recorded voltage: 57.5
